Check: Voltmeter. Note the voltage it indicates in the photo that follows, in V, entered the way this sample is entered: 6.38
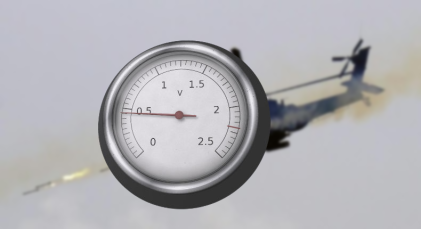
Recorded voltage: 0.45
